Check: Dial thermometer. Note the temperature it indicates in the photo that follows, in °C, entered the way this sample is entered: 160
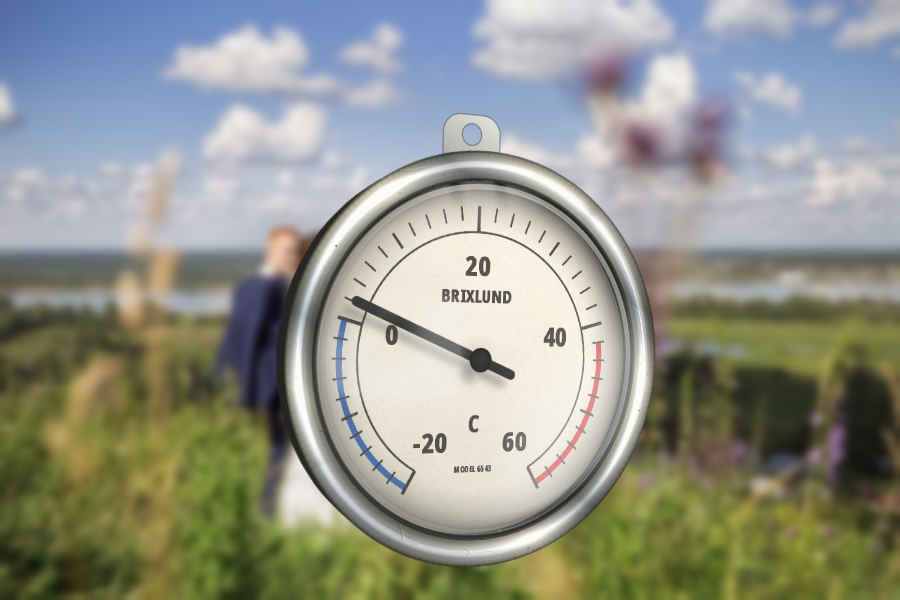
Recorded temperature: 2
